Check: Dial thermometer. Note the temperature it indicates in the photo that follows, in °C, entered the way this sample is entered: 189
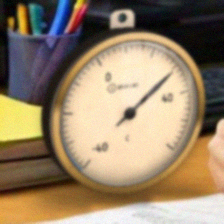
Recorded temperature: 30
